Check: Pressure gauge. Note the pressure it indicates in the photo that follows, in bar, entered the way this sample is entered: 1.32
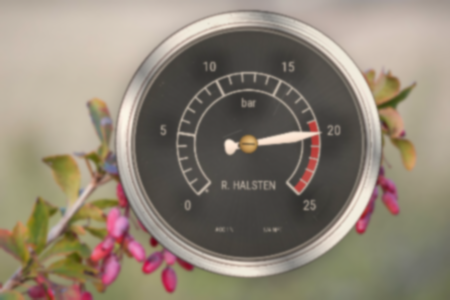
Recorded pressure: 20
